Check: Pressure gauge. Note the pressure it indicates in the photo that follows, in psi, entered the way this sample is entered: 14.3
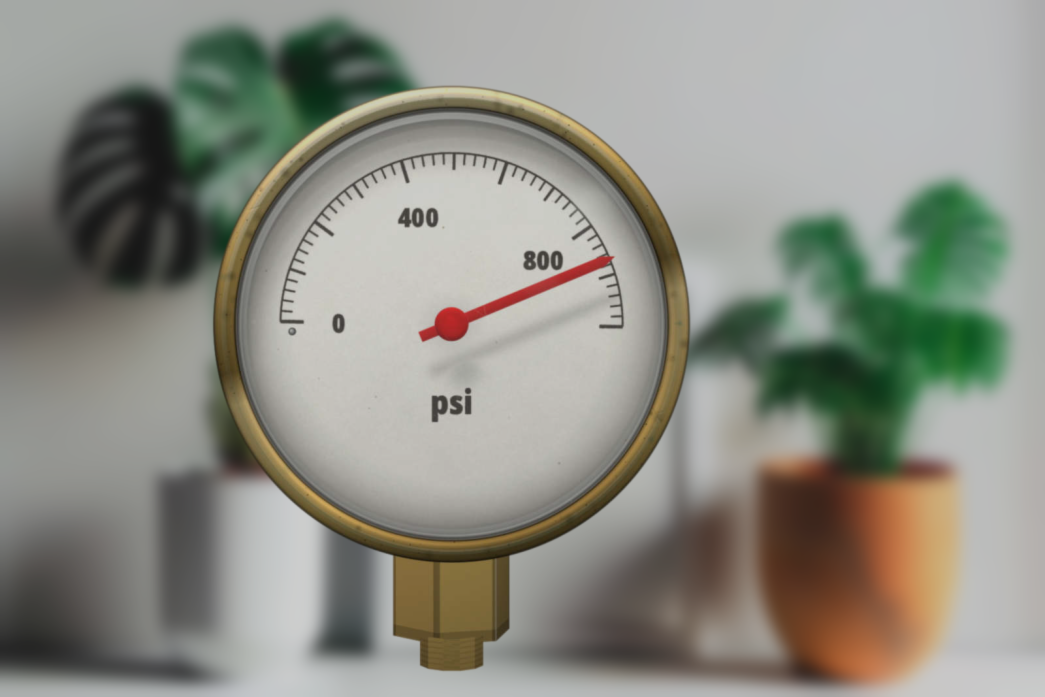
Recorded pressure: 870
